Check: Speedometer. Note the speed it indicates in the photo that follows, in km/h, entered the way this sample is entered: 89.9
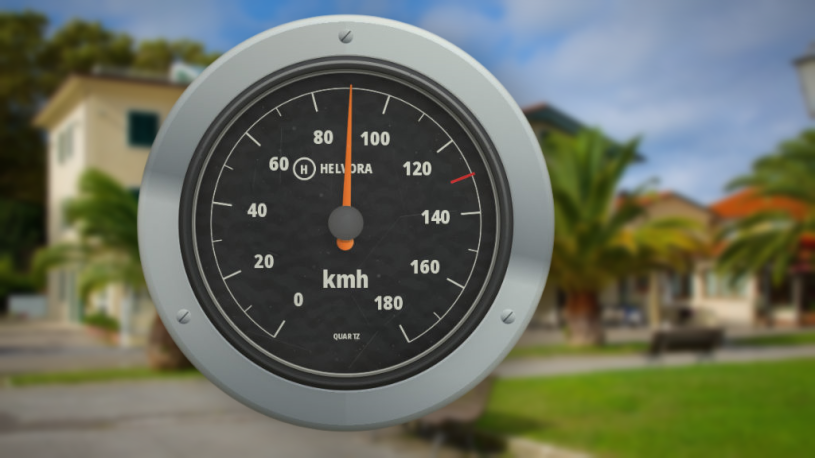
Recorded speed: 90
